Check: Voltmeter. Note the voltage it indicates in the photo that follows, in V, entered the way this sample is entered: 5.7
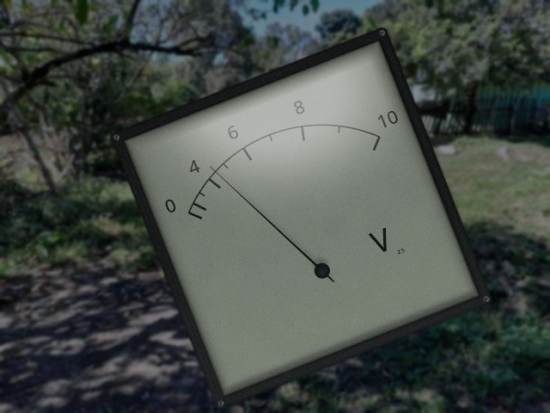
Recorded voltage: 4.5
